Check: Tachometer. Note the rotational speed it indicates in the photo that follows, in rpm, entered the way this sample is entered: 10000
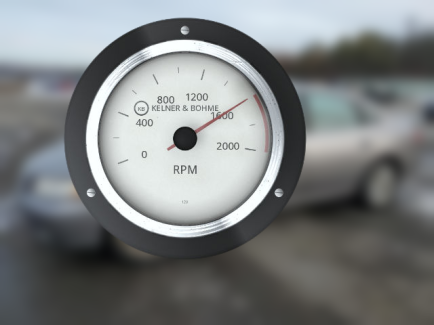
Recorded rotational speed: 1600
